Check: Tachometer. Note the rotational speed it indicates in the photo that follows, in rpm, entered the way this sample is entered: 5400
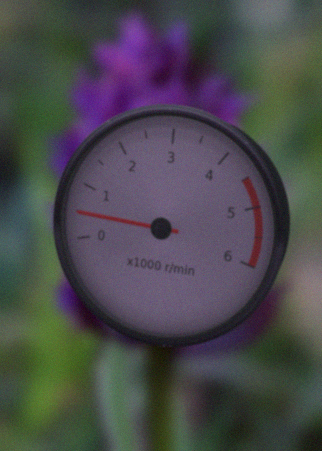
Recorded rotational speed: 500
